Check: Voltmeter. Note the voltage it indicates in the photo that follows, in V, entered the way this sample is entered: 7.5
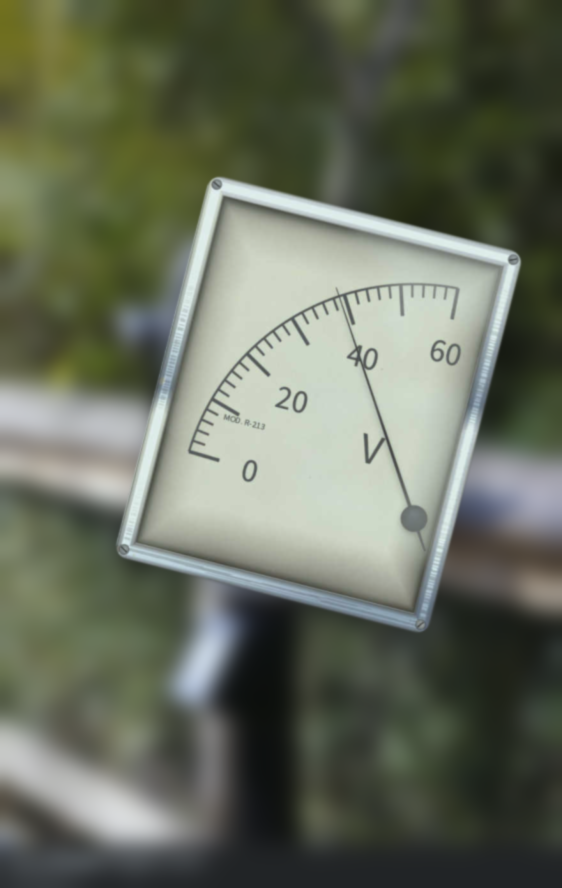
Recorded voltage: 39
